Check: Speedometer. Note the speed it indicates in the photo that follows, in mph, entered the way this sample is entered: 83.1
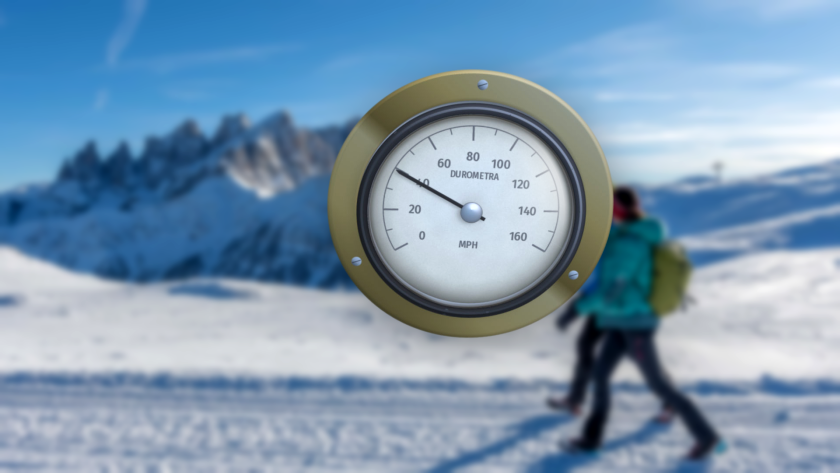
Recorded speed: 40
